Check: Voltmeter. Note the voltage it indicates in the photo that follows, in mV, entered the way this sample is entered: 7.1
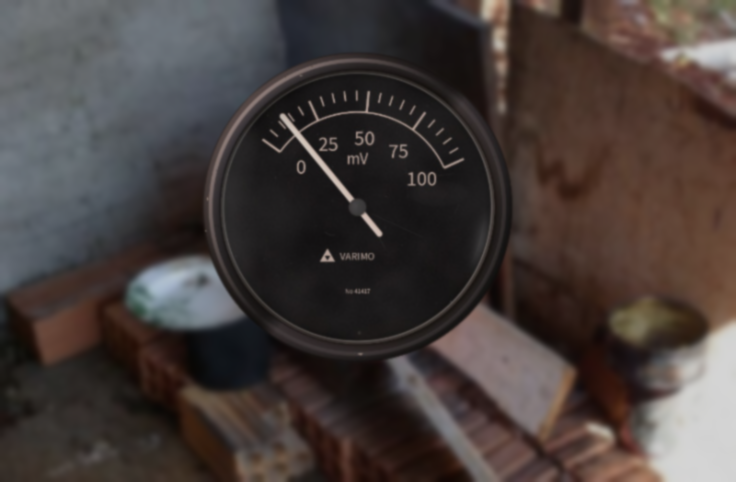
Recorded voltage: 12.5
